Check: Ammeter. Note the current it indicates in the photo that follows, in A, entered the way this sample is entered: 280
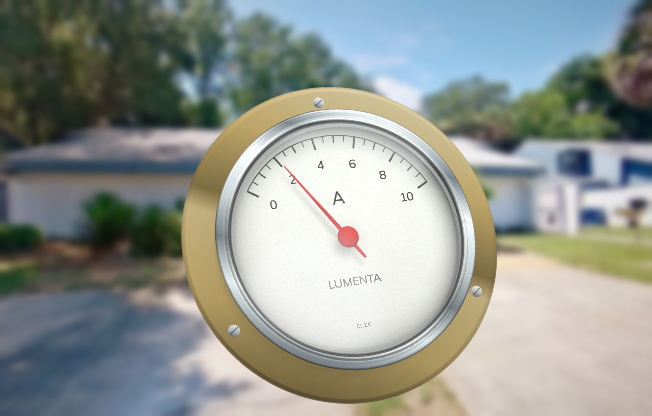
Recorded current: 2
